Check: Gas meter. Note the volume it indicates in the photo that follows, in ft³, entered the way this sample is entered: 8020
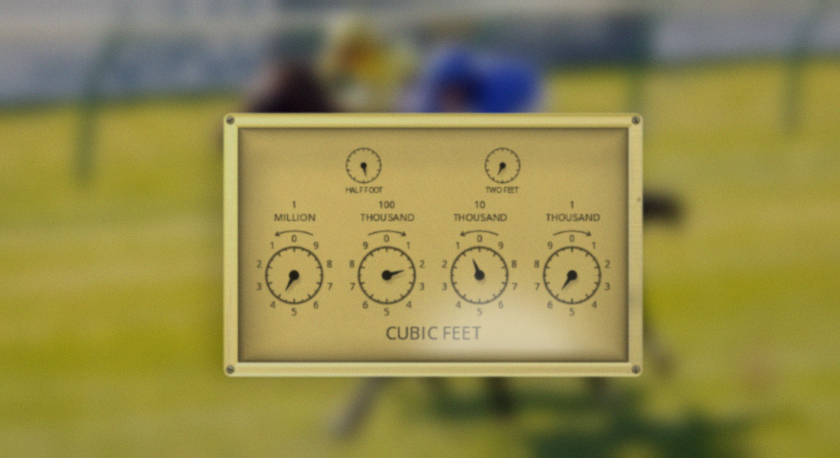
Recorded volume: 420600
